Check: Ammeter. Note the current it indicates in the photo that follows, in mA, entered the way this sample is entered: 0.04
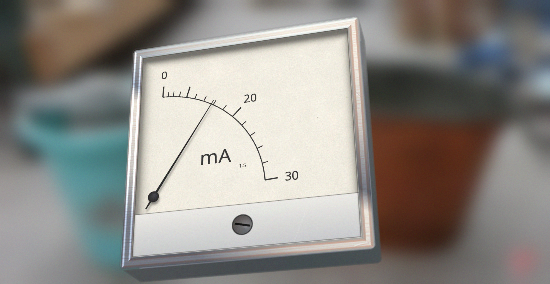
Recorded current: 16
